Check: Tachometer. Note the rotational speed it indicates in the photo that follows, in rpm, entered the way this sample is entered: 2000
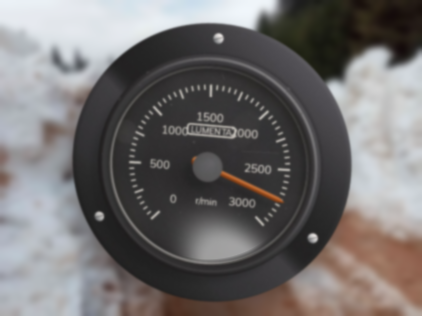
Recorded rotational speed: 2750
